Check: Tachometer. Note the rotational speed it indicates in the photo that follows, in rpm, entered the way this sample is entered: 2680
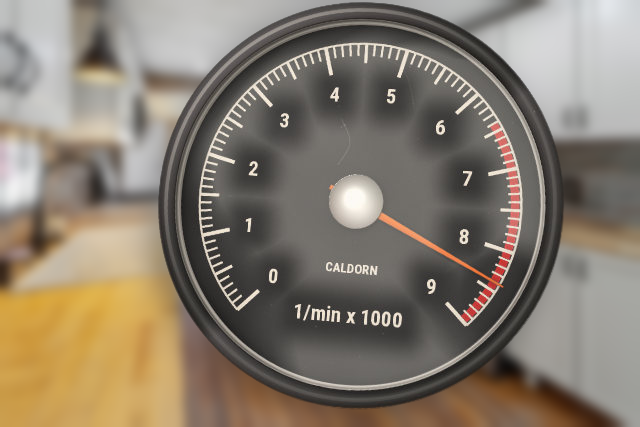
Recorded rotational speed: 8400
